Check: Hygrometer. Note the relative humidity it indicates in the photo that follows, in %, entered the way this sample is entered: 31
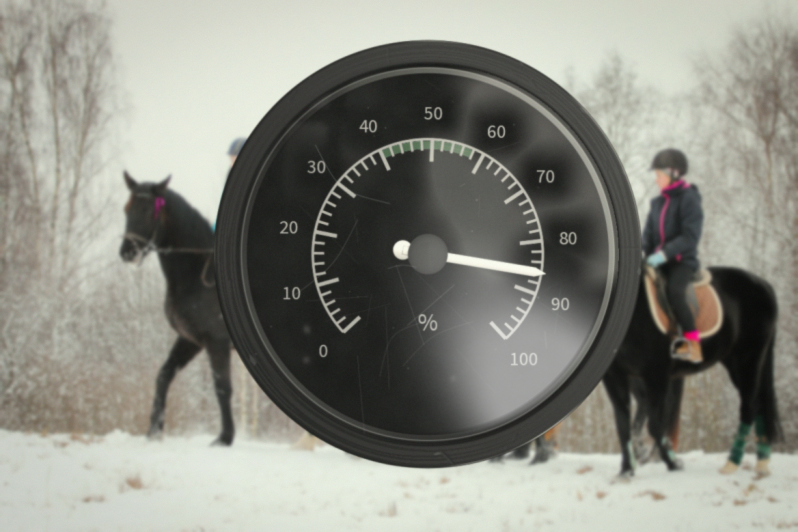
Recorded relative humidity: 86
